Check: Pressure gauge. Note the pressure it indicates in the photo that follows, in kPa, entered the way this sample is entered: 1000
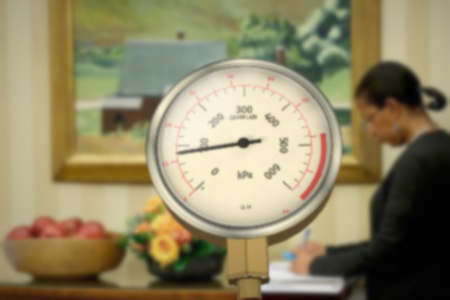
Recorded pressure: 80
